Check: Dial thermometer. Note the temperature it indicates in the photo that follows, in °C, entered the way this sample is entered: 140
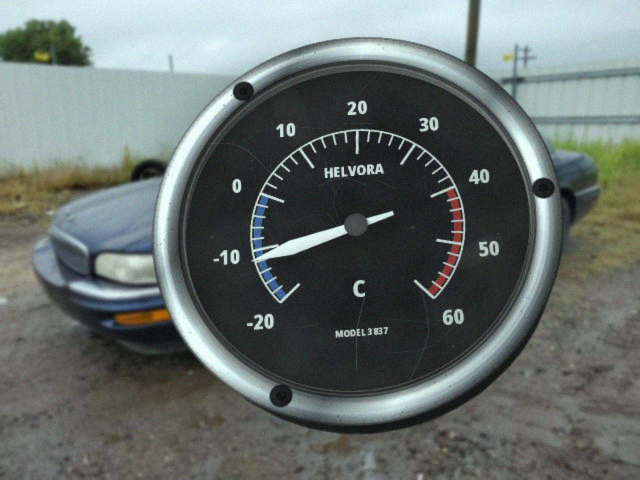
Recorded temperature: -12
